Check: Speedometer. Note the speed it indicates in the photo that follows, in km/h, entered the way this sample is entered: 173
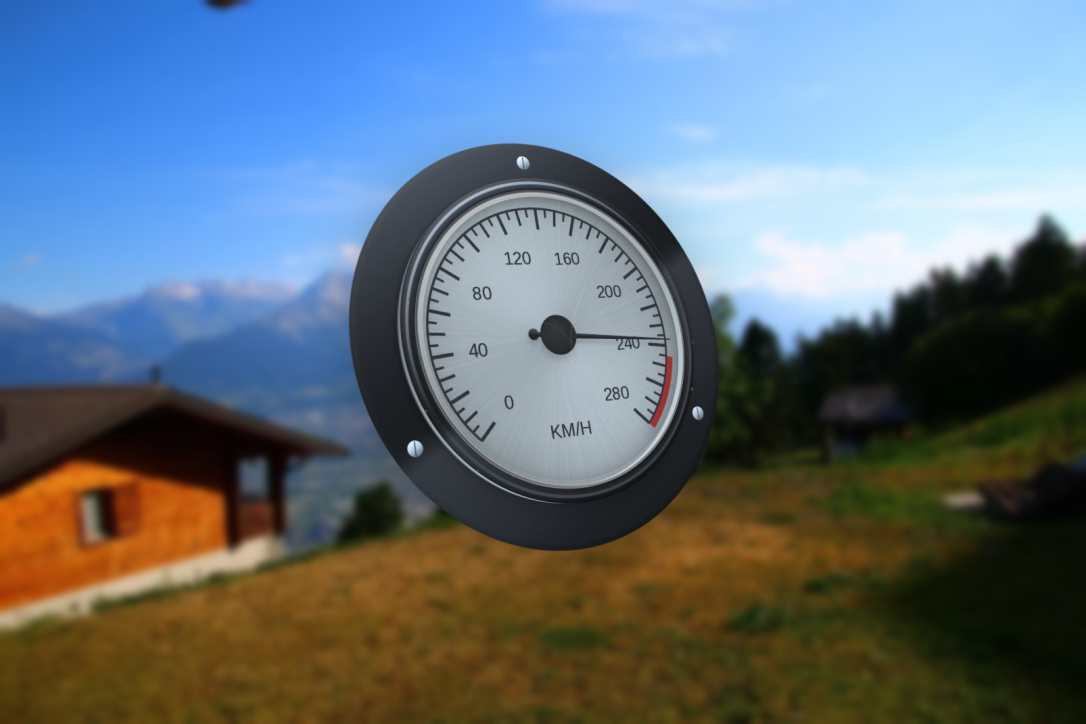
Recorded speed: 237.5
